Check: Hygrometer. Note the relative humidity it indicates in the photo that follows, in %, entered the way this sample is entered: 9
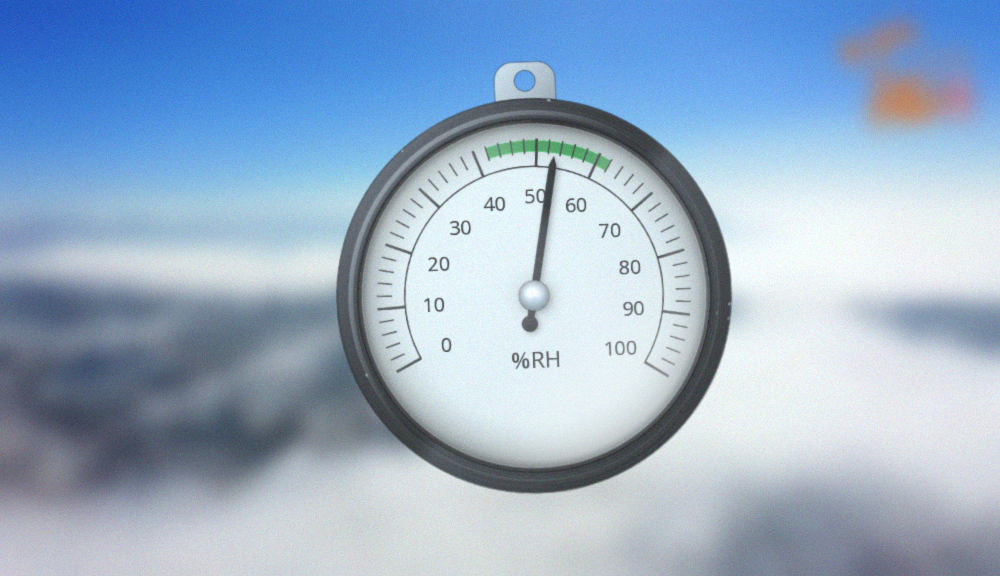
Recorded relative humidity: 53
